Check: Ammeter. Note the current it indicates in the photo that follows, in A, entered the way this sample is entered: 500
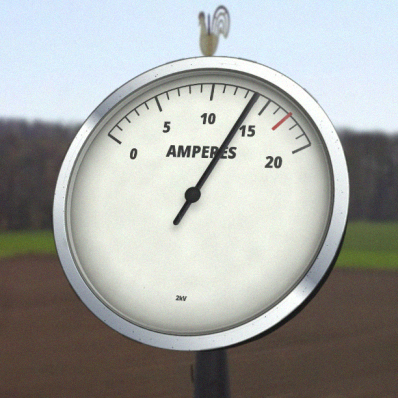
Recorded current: 14
